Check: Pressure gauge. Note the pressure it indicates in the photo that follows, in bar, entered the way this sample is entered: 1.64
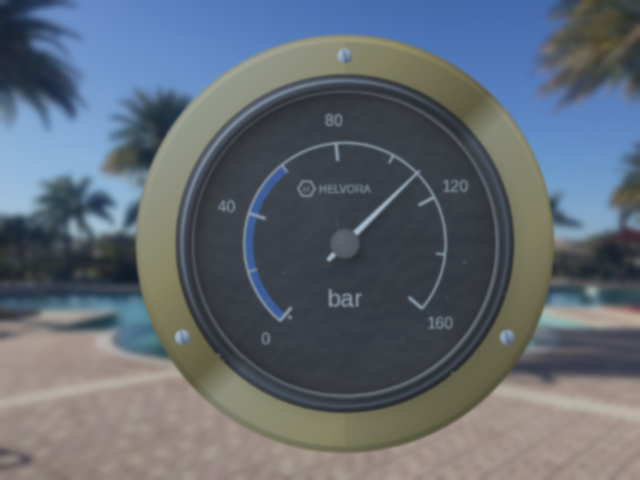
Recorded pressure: 110
